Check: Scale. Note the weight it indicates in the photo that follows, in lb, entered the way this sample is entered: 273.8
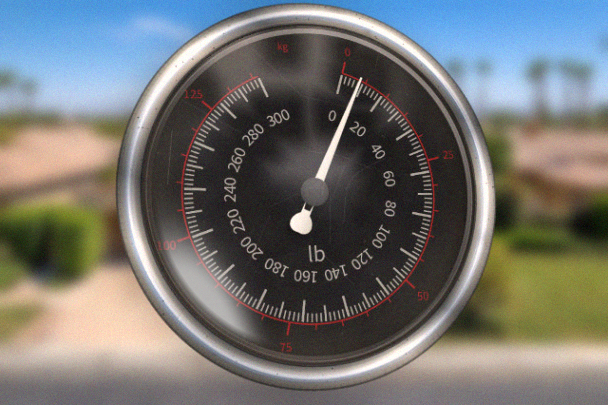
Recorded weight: 8
